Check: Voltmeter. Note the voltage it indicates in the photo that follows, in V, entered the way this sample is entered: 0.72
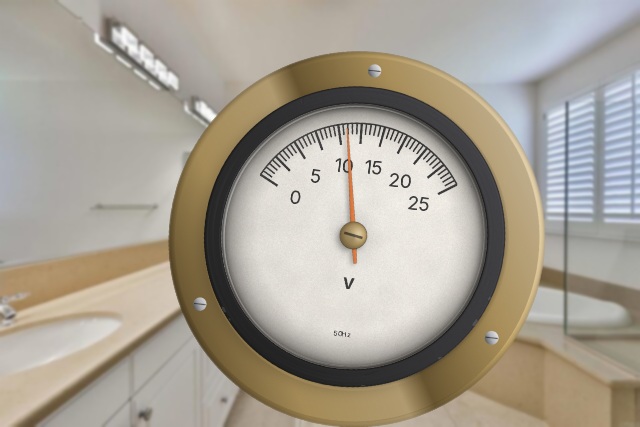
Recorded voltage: 11
